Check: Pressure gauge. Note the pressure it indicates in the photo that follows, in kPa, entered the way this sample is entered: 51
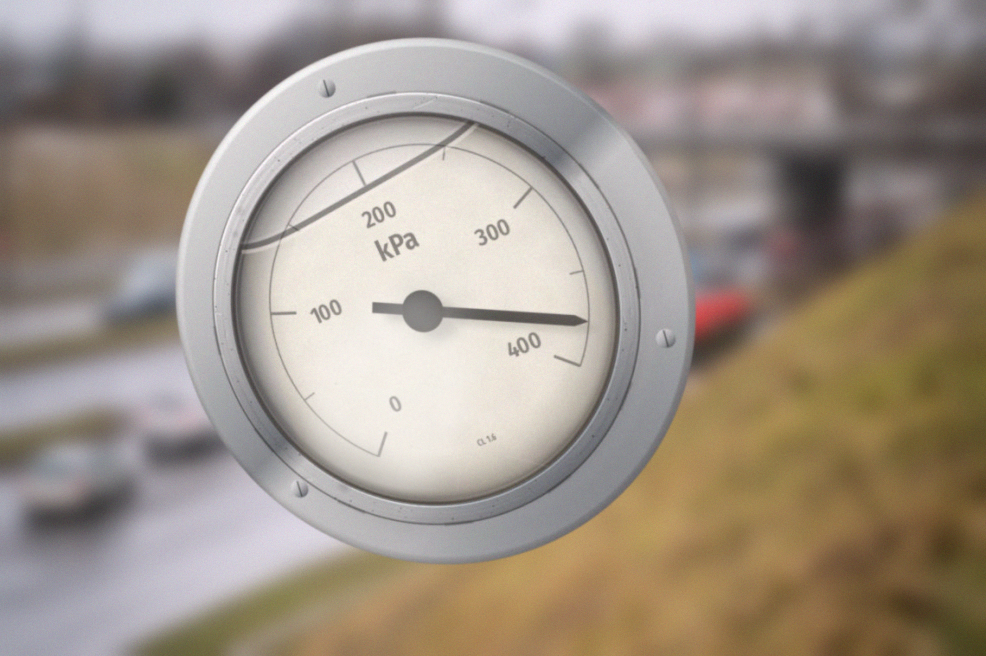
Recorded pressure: 375
